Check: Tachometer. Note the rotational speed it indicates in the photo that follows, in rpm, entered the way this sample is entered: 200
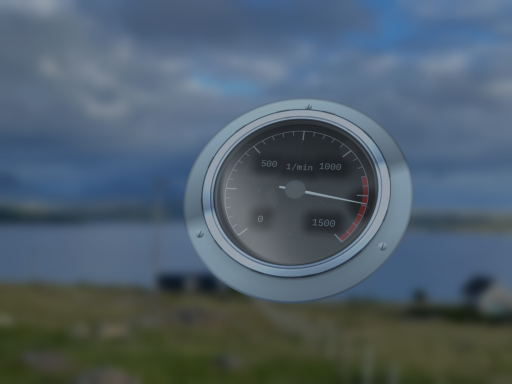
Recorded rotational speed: 1300
